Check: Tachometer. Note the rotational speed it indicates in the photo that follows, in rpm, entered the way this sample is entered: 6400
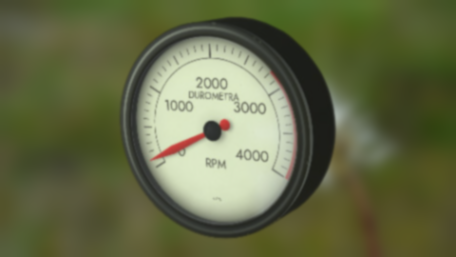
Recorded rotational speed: 100
